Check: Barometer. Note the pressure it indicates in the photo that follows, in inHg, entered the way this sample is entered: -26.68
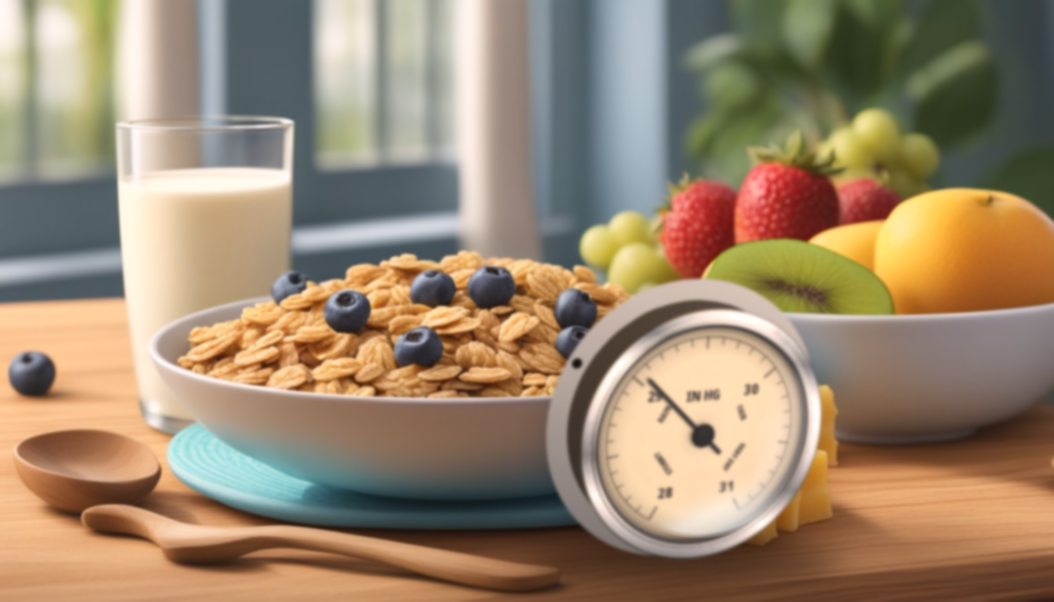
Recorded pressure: 29.05
